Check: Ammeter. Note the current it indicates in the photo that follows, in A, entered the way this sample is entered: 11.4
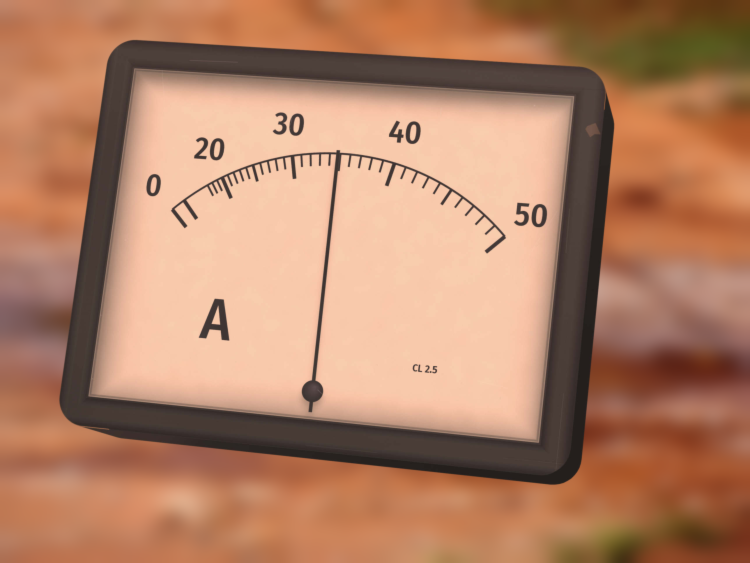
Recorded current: 35
